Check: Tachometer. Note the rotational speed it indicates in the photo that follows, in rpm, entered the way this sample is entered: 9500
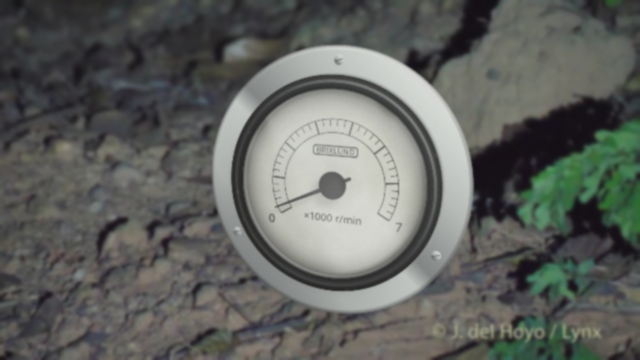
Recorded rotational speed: 200
